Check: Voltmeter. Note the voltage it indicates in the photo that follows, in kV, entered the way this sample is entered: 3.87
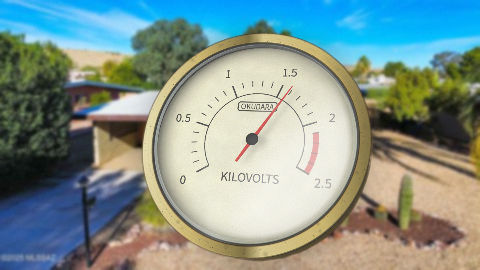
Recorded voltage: 1.6
